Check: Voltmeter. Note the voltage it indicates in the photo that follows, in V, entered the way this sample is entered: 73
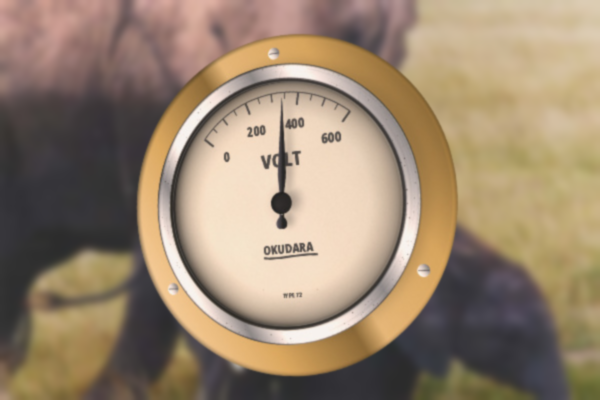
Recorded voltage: 350
